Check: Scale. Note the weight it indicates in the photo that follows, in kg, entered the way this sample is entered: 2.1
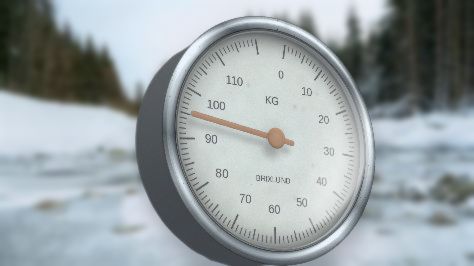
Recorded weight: 95
